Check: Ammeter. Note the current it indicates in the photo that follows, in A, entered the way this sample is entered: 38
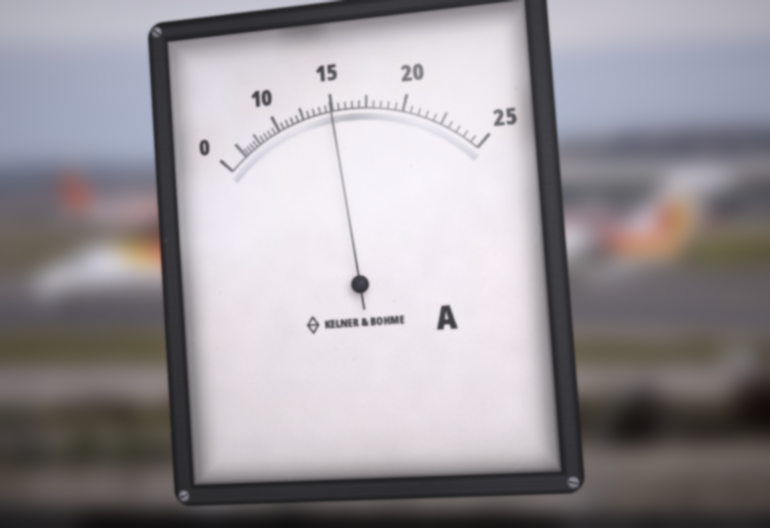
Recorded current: 15
